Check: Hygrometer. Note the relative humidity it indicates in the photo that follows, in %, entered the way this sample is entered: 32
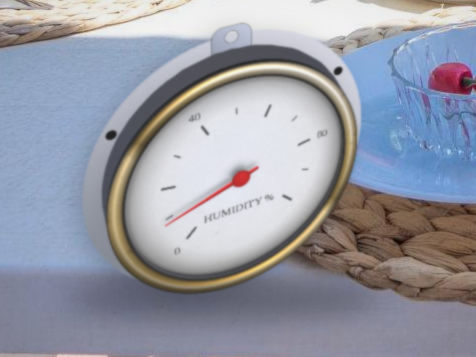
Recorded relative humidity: 10
